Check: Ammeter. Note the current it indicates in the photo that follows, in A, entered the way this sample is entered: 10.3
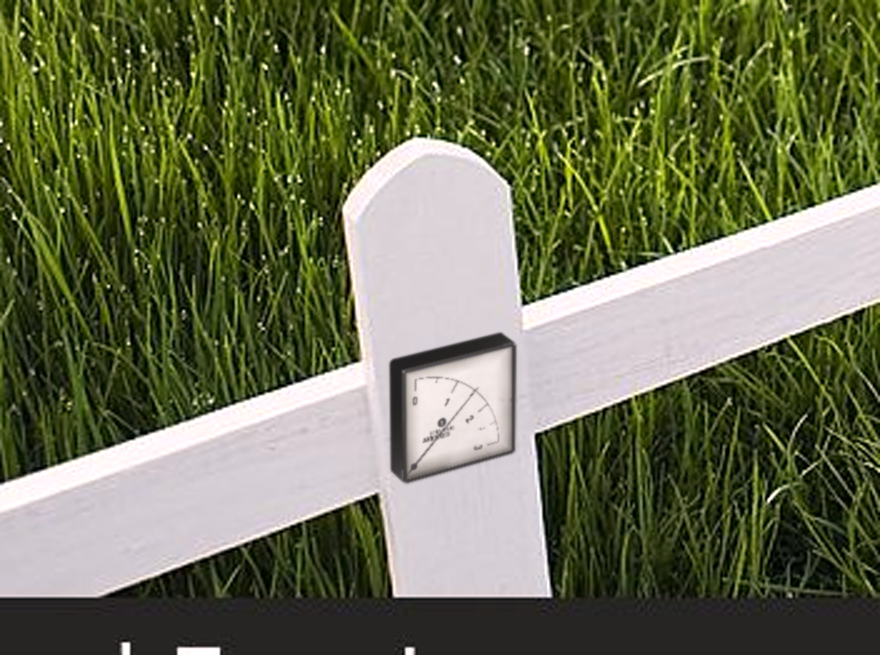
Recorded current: 1.5
